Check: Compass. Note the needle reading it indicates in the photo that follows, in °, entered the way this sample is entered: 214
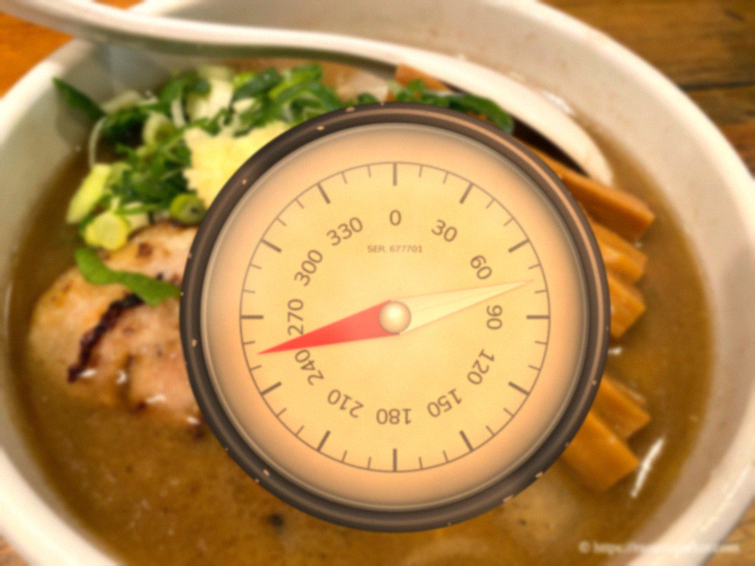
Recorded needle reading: 255
